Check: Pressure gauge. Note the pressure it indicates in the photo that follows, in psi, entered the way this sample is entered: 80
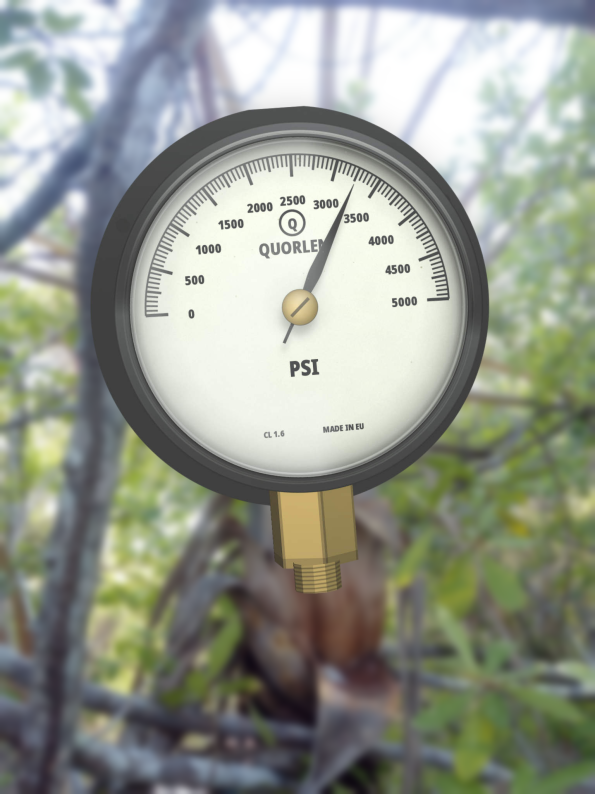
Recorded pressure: 3250
